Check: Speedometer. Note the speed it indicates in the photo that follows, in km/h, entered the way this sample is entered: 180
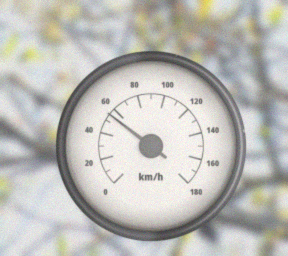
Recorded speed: 55
